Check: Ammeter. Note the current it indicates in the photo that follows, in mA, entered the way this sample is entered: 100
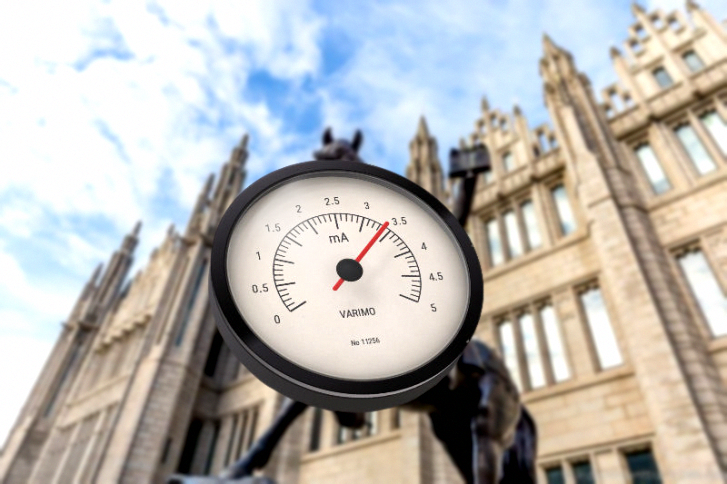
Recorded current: 3.4
